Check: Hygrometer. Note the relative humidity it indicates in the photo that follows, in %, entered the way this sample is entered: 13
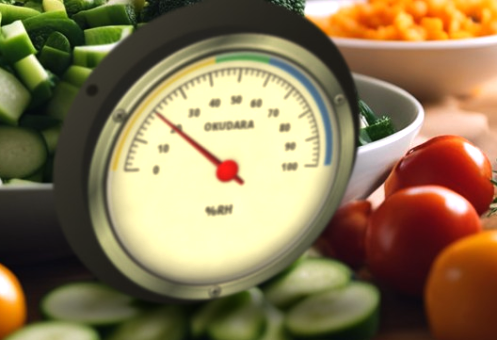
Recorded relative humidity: 20
